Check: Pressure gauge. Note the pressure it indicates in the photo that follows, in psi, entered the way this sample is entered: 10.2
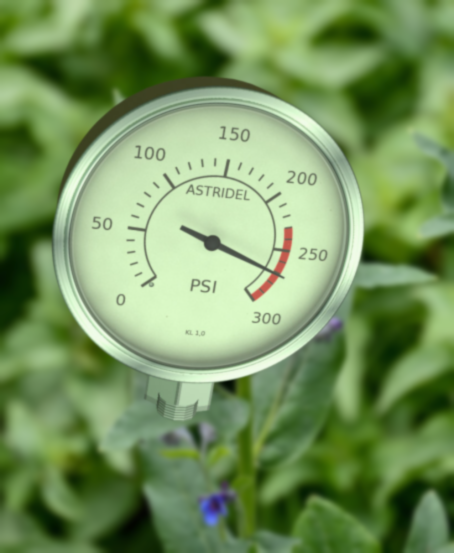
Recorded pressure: 270
